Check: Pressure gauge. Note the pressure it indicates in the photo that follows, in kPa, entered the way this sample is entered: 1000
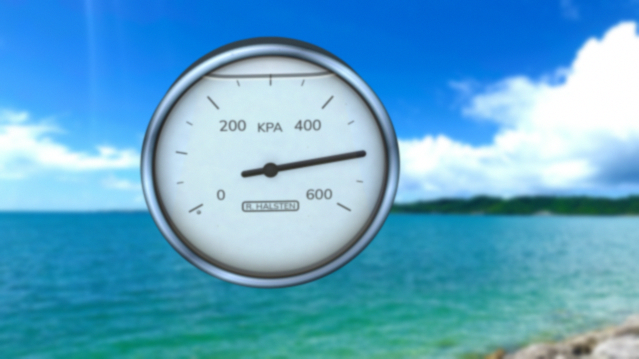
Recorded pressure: 500
